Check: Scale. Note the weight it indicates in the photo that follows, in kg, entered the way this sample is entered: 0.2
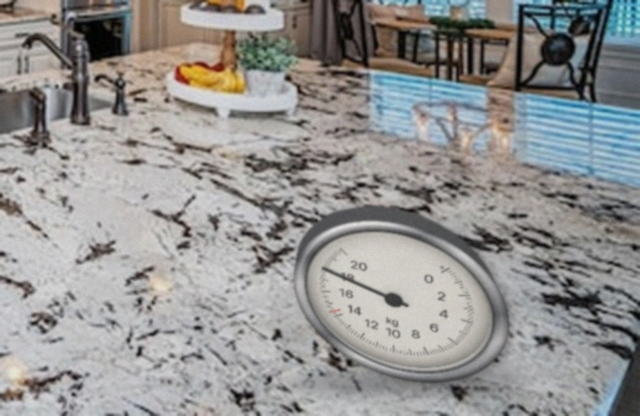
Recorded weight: 18
